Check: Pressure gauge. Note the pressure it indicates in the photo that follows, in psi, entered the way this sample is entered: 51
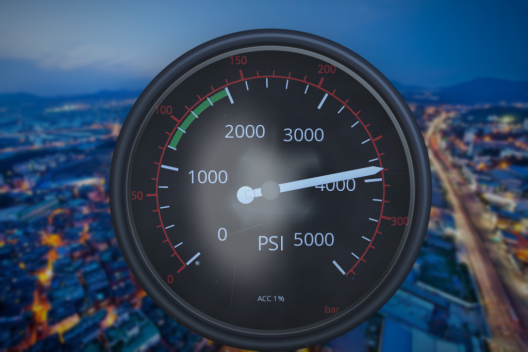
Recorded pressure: 3900
